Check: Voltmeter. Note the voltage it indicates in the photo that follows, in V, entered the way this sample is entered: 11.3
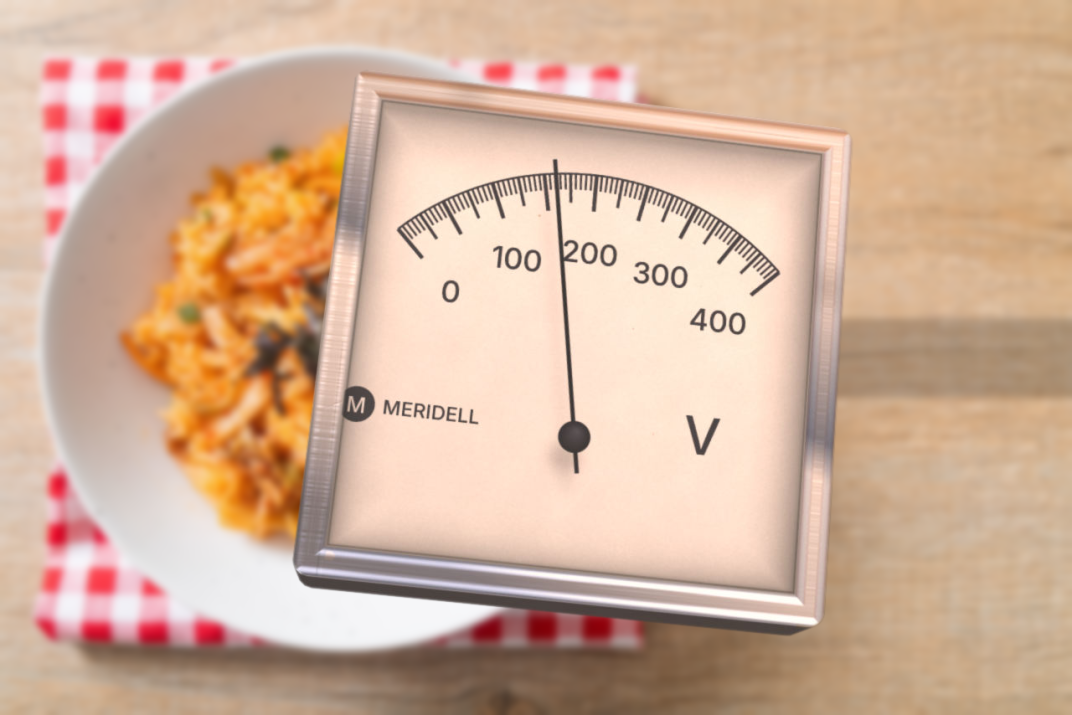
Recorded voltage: 160
